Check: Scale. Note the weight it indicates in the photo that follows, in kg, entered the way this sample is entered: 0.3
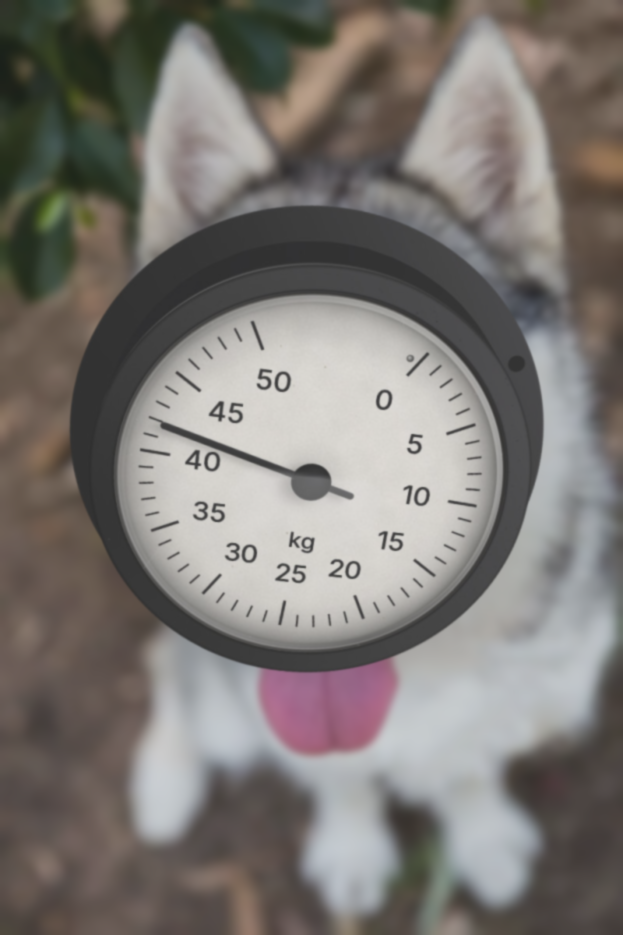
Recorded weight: 42
